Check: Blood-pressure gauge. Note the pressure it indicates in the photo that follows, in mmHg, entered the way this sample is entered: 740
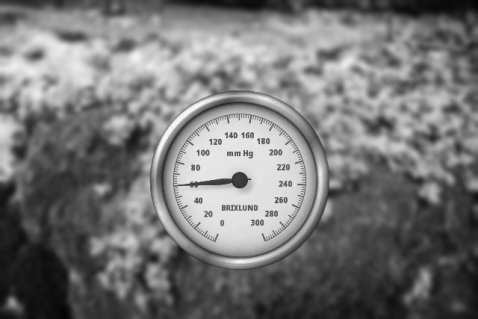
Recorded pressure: 60
